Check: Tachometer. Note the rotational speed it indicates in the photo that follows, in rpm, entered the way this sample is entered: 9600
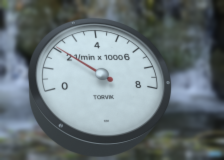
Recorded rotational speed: 2000
